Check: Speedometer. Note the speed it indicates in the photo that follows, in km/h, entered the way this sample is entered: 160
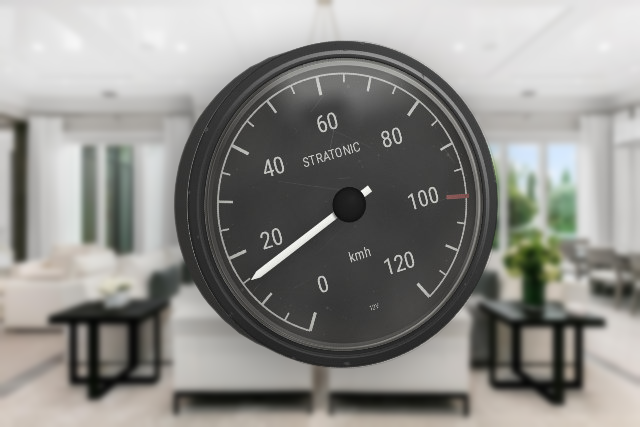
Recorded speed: 15
